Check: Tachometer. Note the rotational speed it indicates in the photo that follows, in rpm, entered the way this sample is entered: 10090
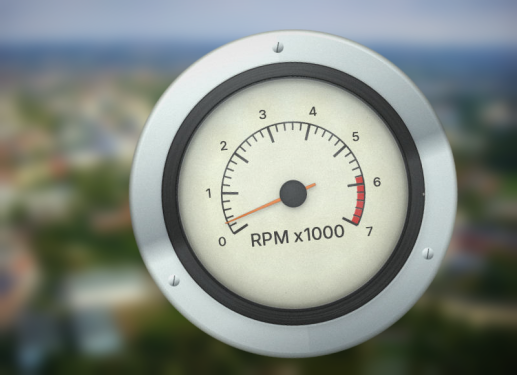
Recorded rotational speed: 300
